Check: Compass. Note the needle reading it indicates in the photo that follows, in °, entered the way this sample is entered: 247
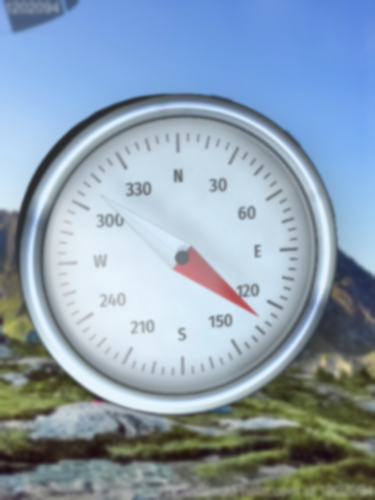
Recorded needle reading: 130
